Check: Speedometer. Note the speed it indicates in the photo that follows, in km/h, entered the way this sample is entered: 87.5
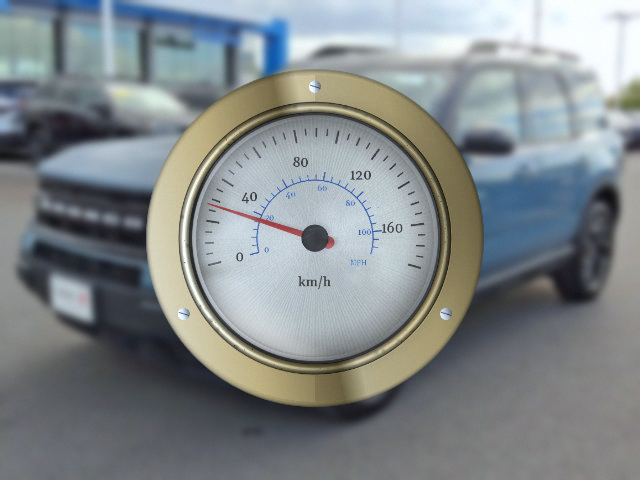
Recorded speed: 27.5
